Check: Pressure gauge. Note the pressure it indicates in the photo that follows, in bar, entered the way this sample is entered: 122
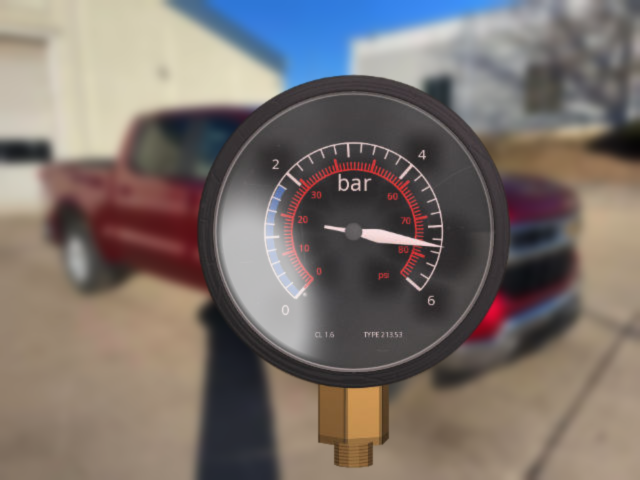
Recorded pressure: 5.3
